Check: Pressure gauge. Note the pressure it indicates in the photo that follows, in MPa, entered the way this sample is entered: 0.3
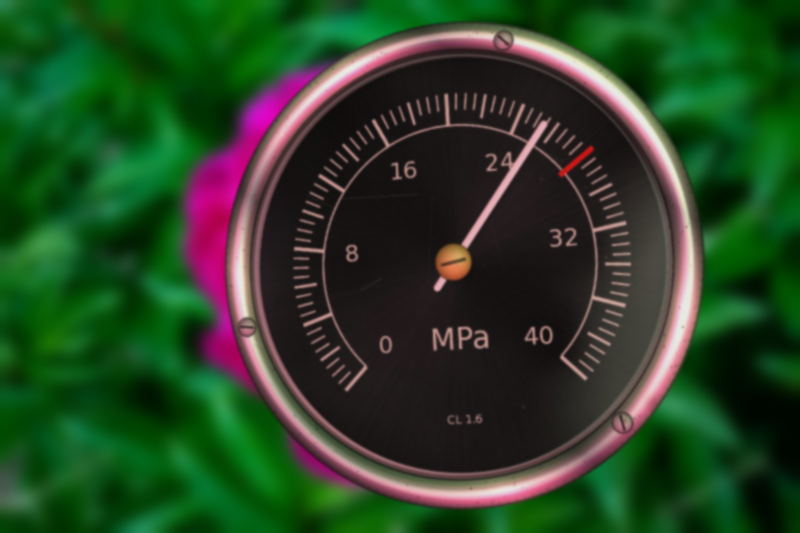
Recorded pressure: 25.5
